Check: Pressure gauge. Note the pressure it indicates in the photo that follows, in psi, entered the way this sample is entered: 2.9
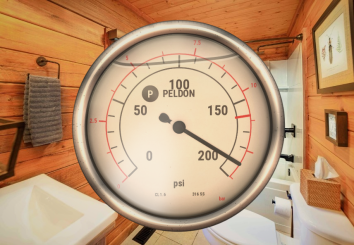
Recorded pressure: 190
